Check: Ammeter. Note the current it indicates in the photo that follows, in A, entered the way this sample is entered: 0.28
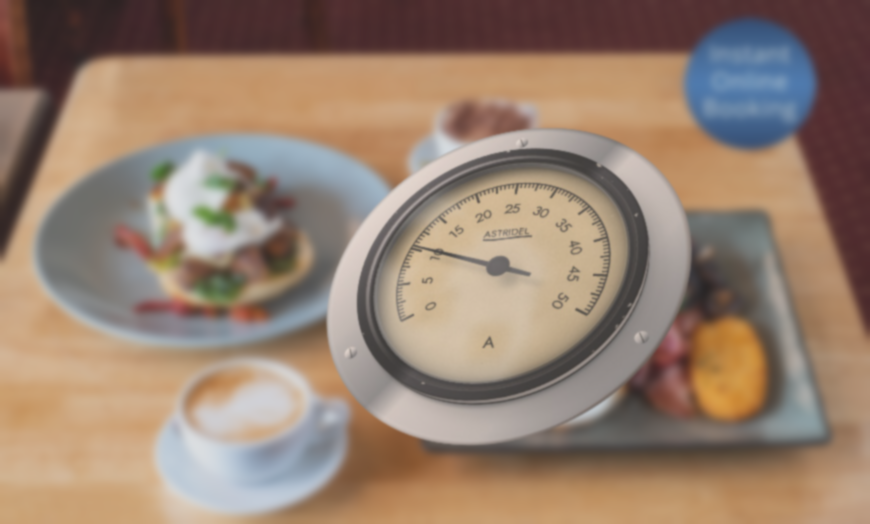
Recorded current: 10
